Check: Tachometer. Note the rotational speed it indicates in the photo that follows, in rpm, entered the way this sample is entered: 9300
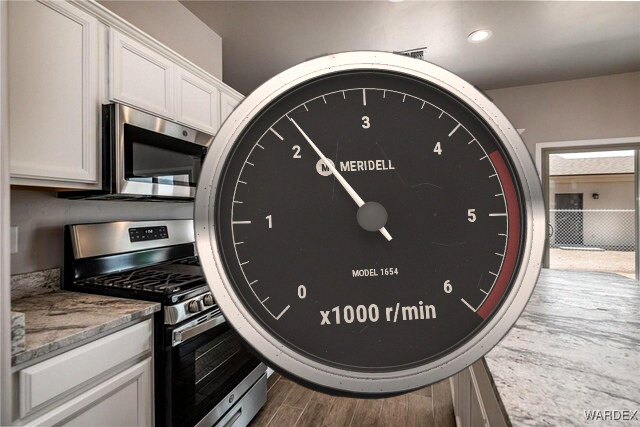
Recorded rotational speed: 2200
